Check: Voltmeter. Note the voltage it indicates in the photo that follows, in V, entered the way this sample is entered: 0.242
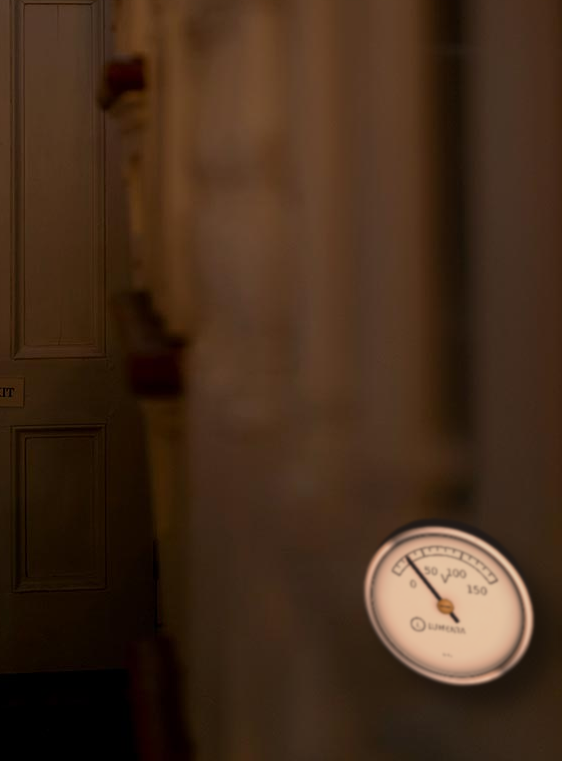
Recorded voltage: 30
